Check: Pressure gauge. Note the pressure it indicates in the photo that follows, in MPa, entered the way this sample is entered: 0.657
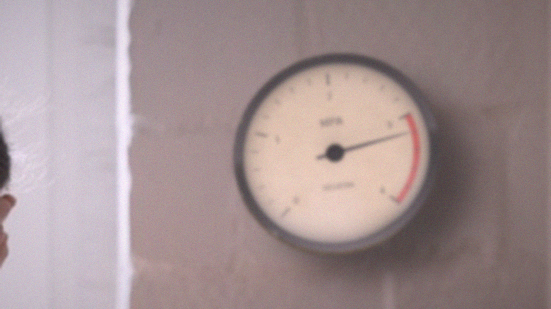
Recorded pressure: 3.2
